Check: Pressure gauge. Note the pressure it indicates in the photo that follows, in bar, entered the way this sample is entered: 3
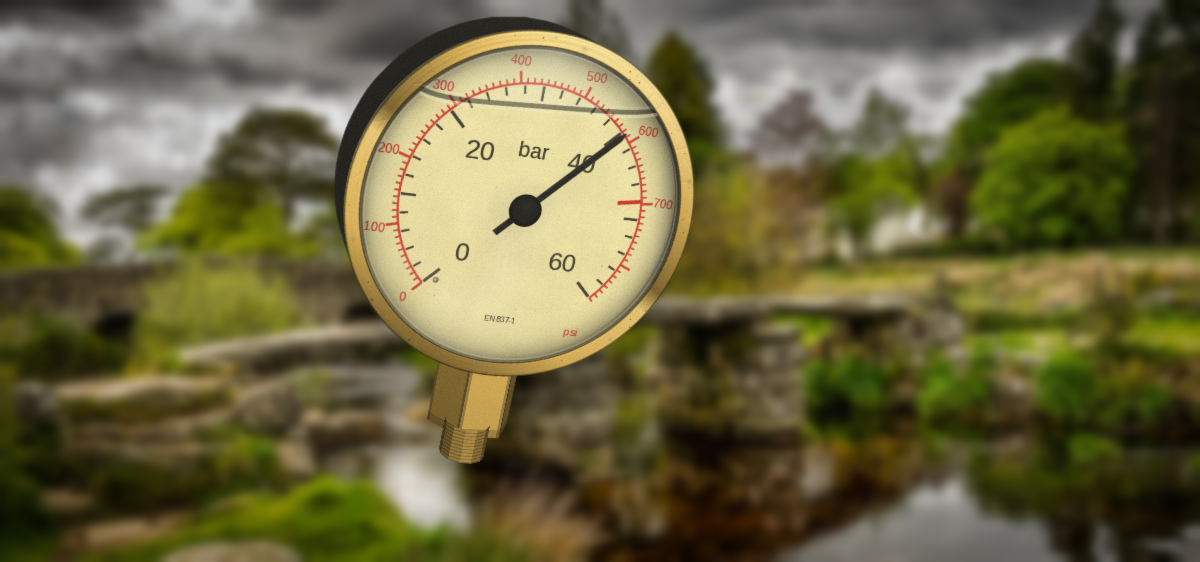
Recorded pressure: 40
